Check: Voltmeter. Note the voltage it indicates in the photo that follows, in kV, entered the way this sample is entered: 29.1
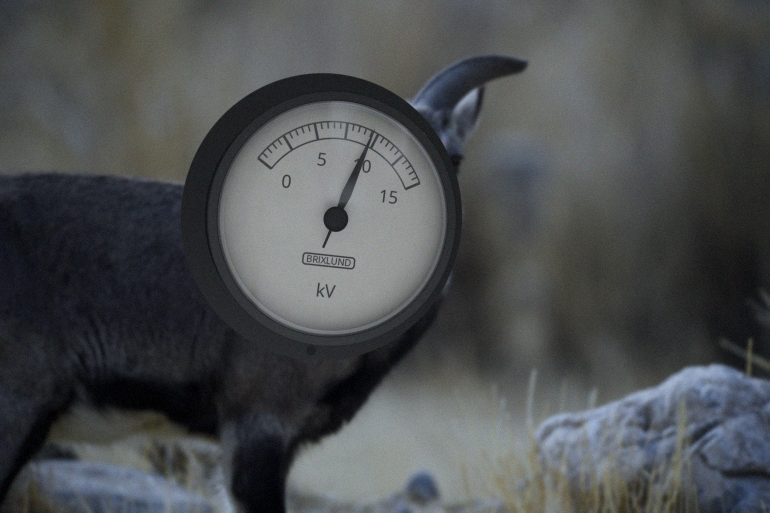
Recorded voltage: 9.5
